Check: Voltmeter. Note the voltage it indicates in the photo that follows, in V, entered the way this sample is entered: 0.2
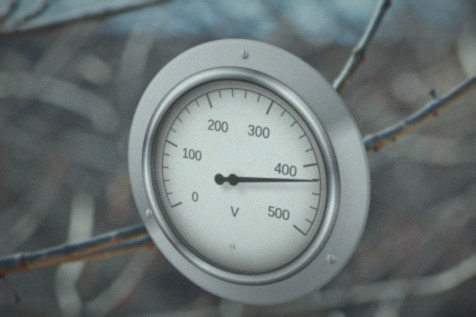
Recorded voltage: 420
